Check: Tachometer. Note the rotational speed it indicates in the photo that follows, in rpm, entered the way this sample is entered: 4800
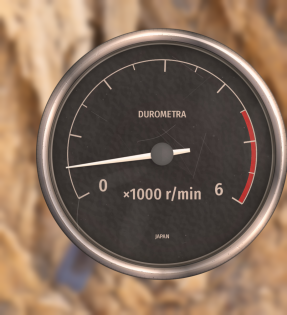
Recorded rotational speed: 500
